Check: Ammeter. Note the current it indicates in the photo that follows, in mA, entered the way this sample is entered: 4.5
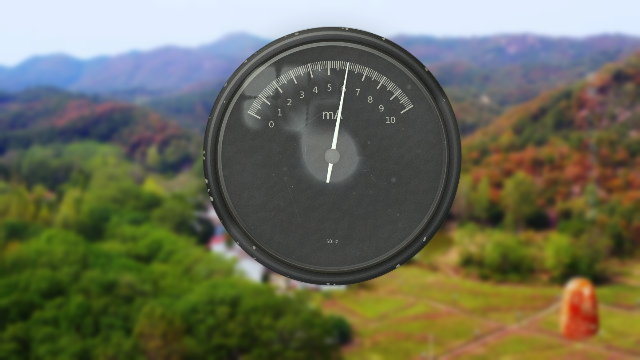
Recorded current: 6
